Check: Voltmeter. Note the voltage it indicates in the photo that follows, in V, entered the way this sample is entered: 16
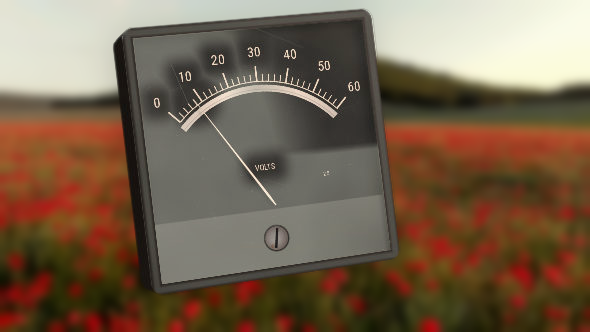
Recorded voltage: 8
